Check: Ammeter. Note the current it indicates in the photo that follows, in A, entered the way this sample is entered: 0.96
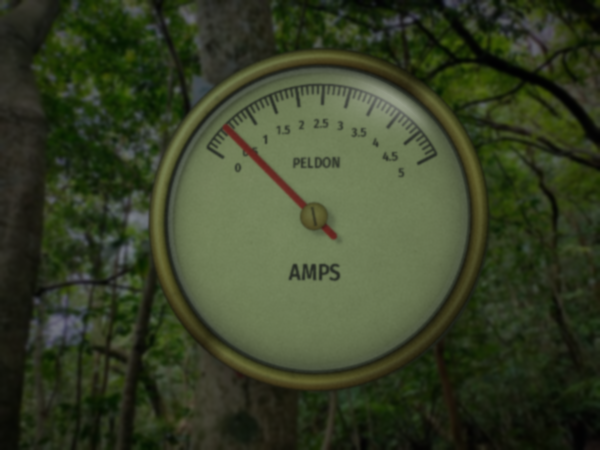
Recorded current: 0.5
